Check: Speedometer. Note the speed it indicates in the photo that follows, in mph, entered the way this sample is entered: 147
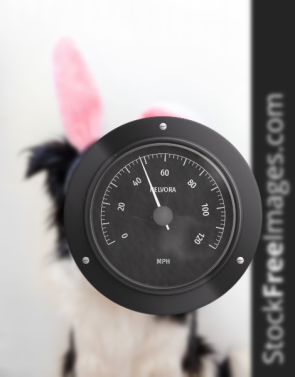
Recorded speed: 48
